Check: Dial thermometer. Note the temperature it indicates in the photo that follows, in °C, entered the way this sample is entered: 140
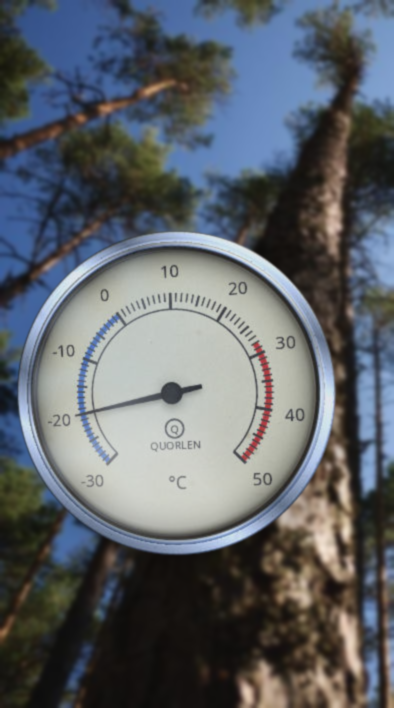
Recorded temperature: -20
